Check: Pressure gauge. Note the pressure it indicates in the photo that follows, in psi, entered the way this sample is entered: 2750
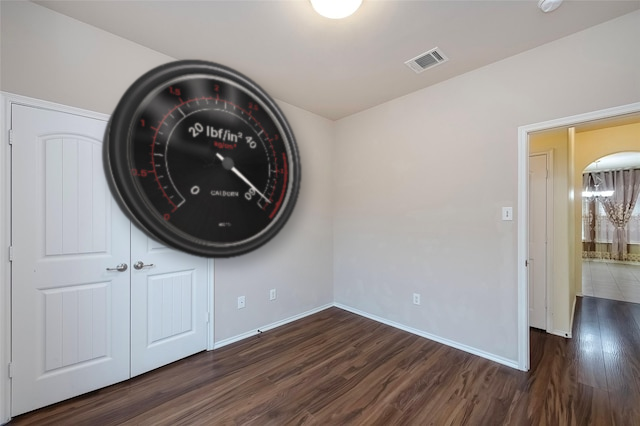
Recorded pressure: 58
